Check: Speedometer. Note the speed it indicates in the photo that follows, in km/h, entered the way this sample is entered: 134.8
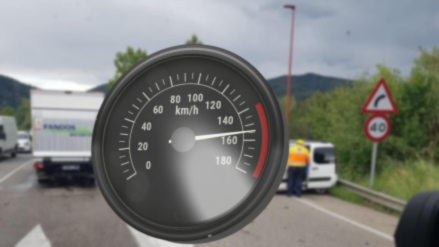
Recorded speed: 155
